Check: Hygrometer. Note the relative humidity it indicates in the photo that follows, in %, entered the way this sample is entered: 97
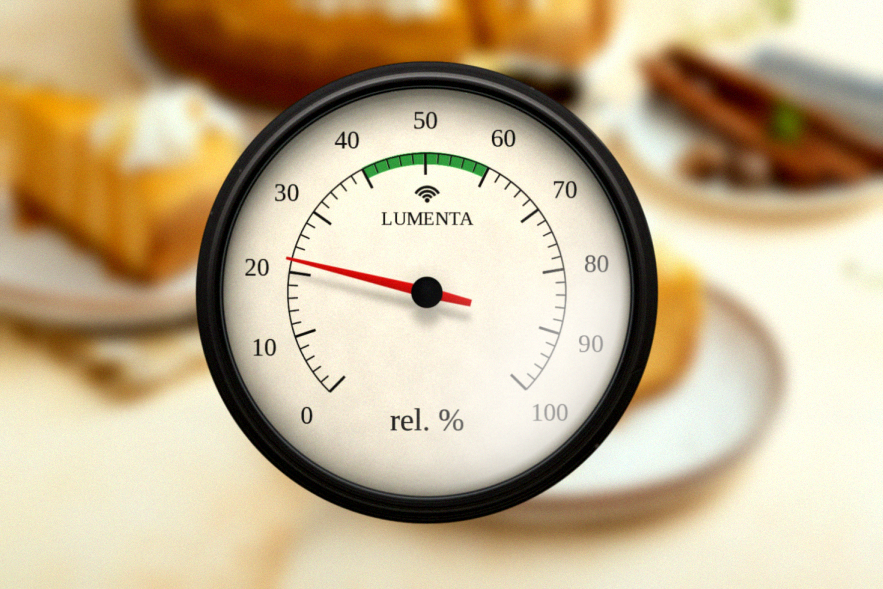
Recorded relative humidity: 22
